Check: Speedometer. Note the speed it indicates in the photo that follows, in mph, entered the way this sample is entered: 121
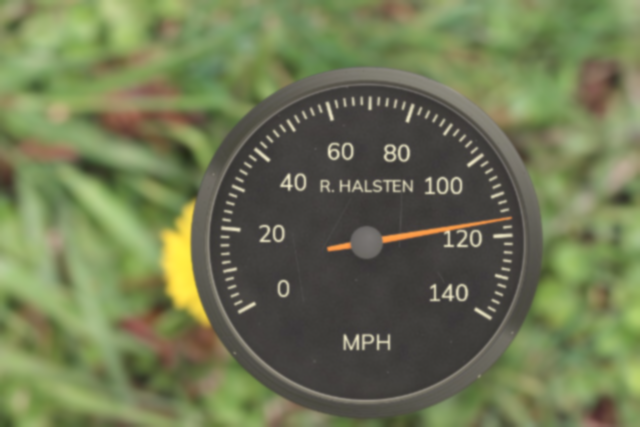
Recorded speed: 116
